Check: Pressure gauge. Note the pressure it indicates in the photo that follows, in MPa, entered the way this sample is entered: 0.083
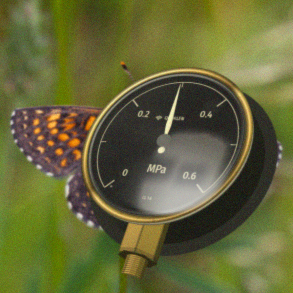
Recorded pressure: 0.3
